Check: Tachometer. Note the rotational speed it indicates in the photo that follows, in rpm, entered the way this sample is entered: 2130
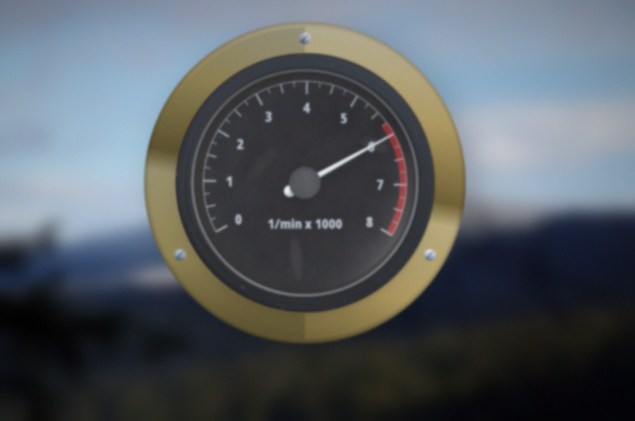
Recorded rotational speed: 6000
